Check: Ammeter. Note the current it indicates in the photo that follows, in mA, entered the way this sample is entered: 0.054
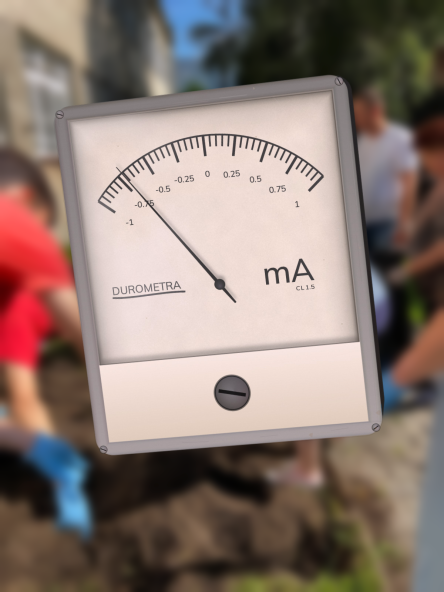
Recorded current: -0.7
